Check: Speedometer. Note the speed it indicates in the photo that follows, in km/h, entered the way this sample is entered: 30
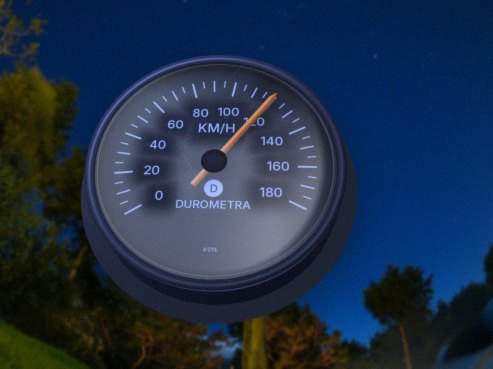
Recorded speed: 120
